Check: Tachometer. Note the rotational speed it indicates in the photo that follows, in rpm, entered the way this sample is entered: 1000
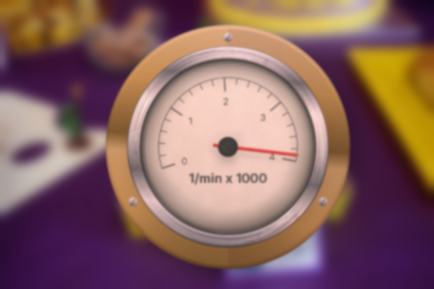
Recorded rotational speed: 3900
